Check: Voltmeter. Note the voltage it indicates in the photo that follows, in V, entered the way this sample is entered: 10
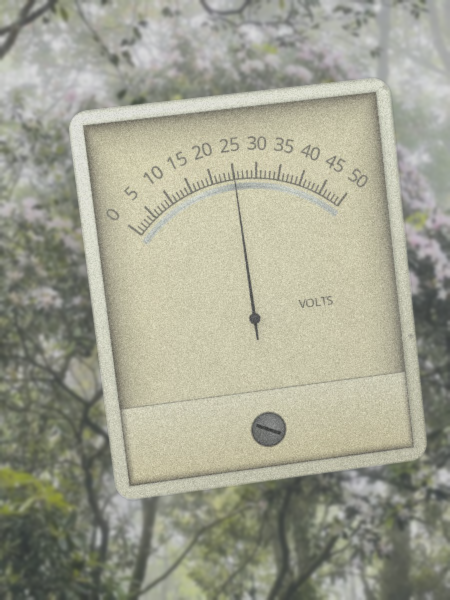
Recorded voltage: 25
